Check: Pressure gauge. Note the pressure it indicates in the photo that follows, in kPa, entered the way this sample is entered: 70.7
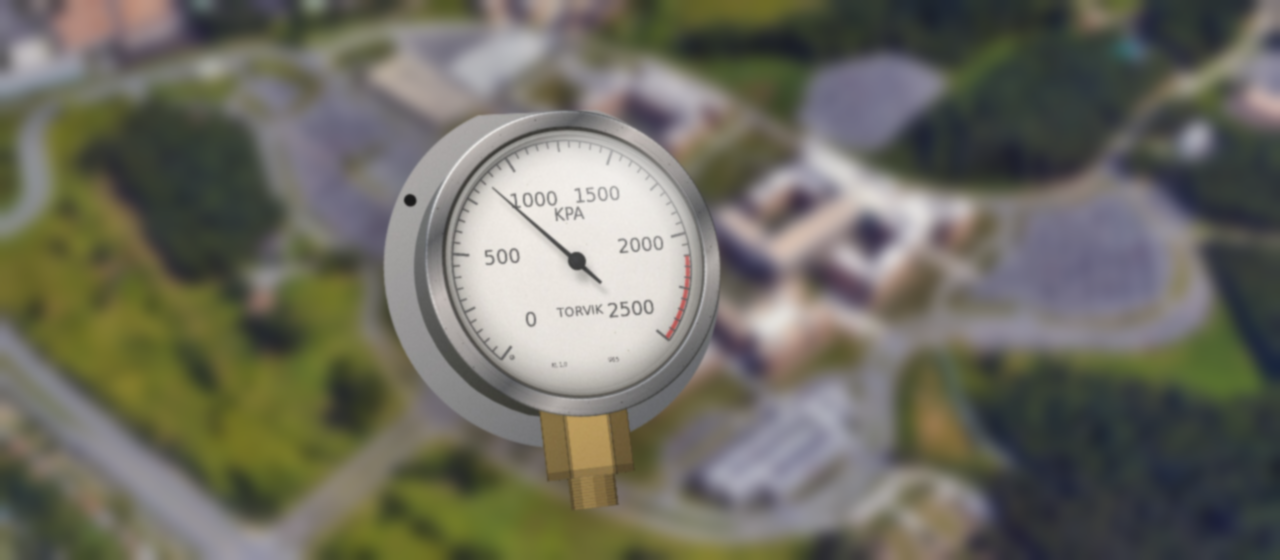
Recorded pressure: 850
